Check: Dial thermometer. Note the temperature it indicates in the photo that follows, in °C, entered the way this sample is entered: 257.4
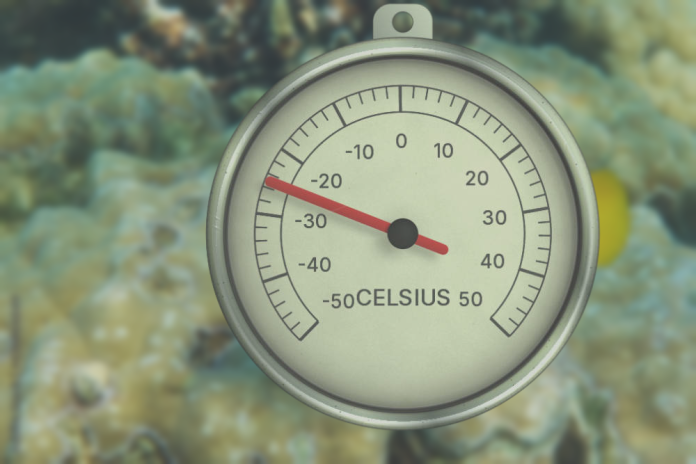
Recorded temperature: -25
